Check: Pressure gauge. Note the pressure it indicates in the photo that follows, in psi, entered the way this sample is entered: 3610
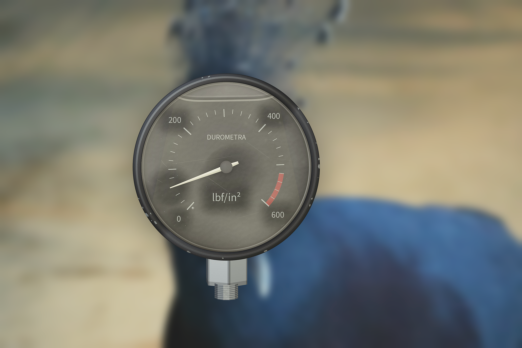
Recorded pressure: 60
